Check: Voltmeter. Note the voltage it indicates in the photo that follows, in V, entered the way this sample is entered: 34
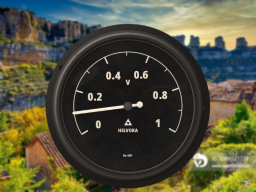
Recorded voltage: 0.1
